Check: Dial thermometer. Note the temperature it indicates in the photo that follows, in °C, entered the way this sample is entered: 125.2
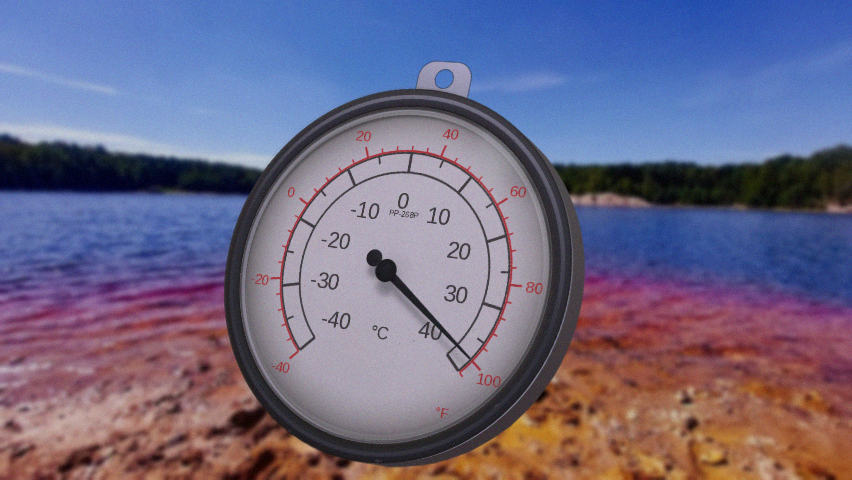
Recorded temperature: 37.5
